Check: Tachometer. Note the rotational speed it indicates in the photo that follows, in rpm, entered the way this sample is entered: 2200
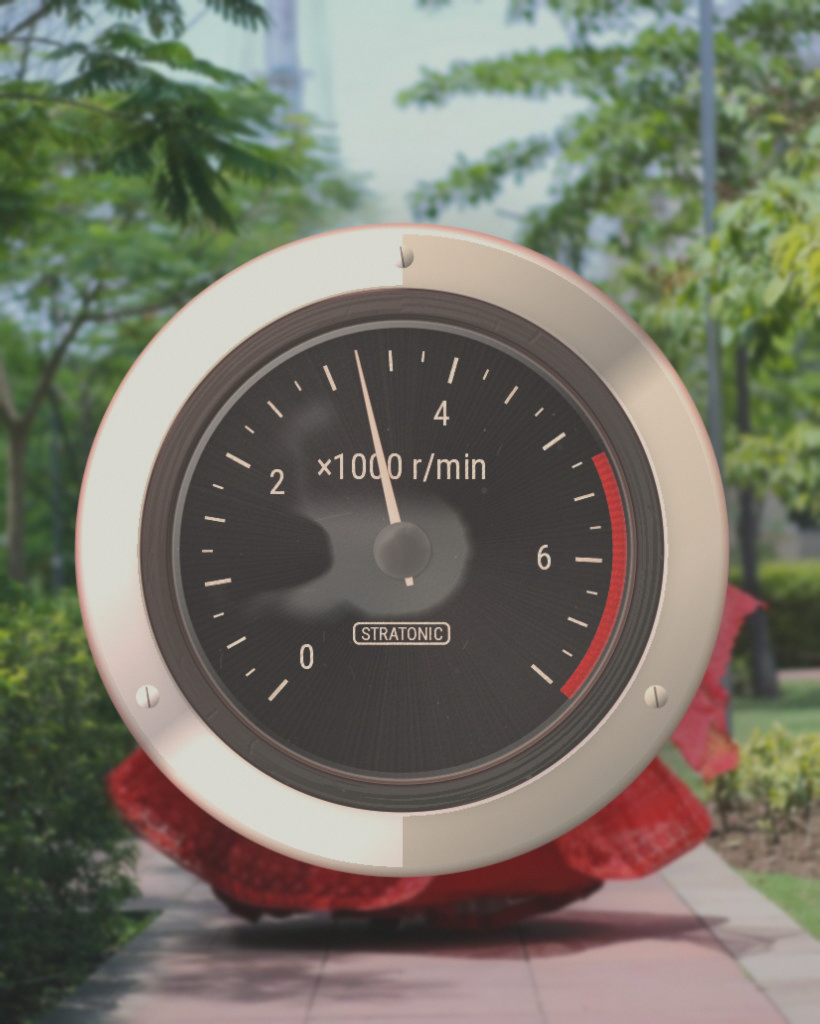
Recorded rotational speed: 3250
